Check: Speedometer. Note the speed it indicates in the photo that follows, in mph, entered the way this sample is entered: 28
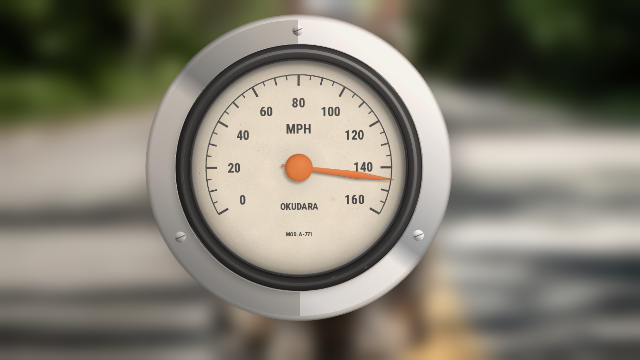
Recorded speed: 145
